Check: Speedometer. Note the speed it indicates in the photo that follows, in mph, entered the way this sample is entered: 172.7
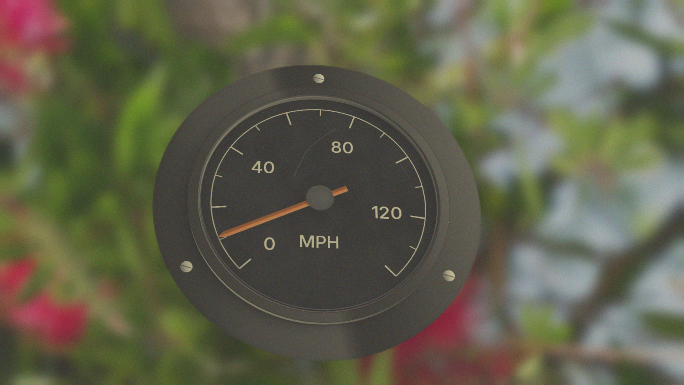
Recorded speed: 10
